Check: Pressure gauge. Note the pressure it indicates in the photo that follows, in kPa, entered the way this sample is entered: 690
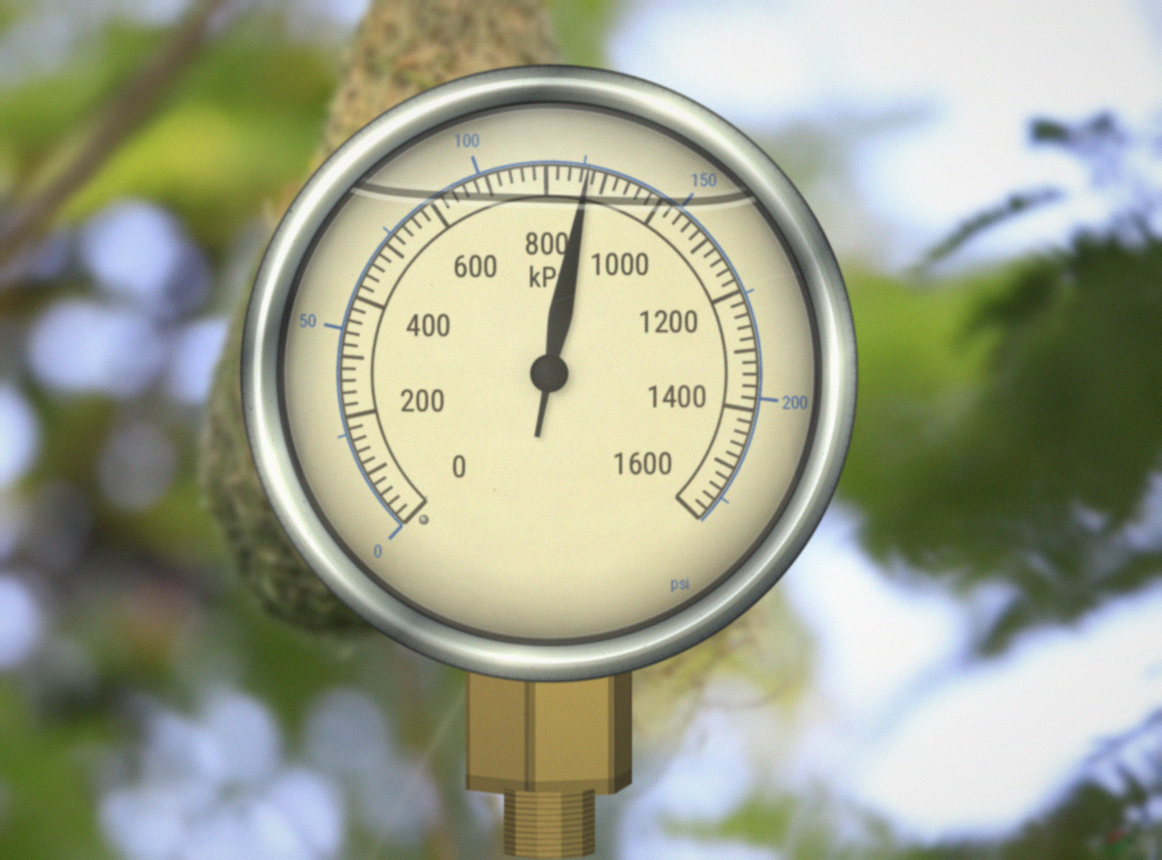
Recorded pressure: 870
